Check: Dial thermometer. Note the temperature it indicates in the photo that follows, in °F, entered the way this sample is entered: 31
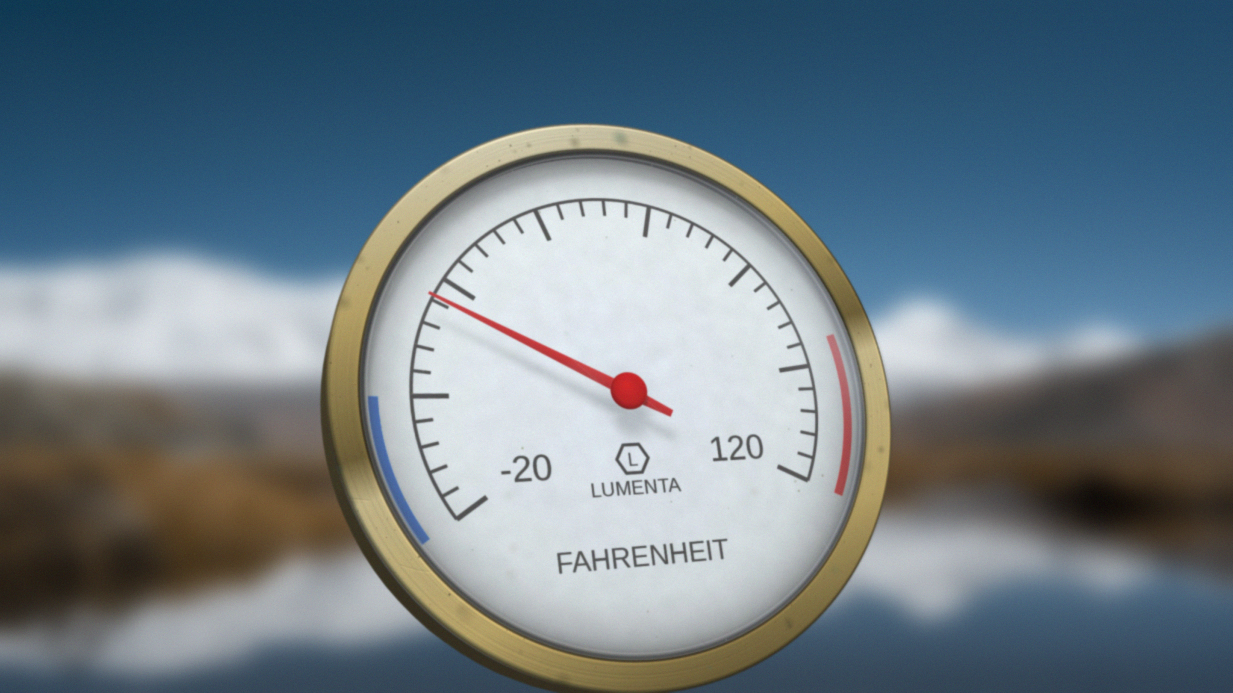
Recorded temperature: 16
